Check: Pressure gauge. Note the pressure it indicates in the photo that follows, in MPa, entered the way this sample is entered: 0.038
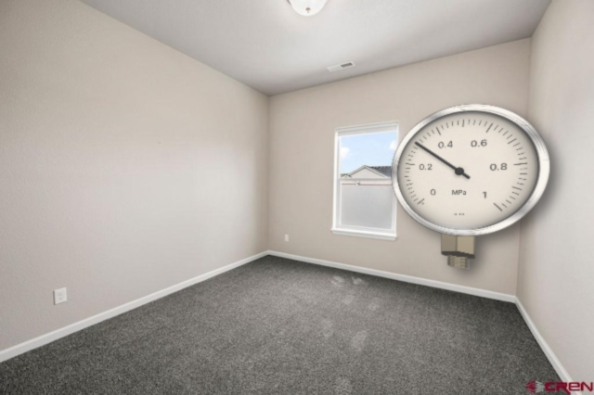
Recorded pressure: 0.3
